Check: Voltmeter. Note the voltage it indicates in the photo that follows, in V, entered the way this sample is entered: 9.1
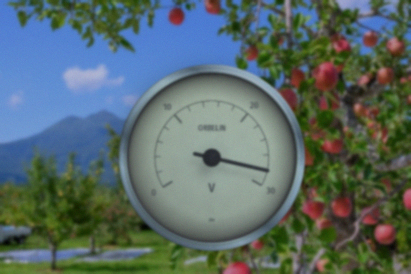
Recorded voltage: 28
